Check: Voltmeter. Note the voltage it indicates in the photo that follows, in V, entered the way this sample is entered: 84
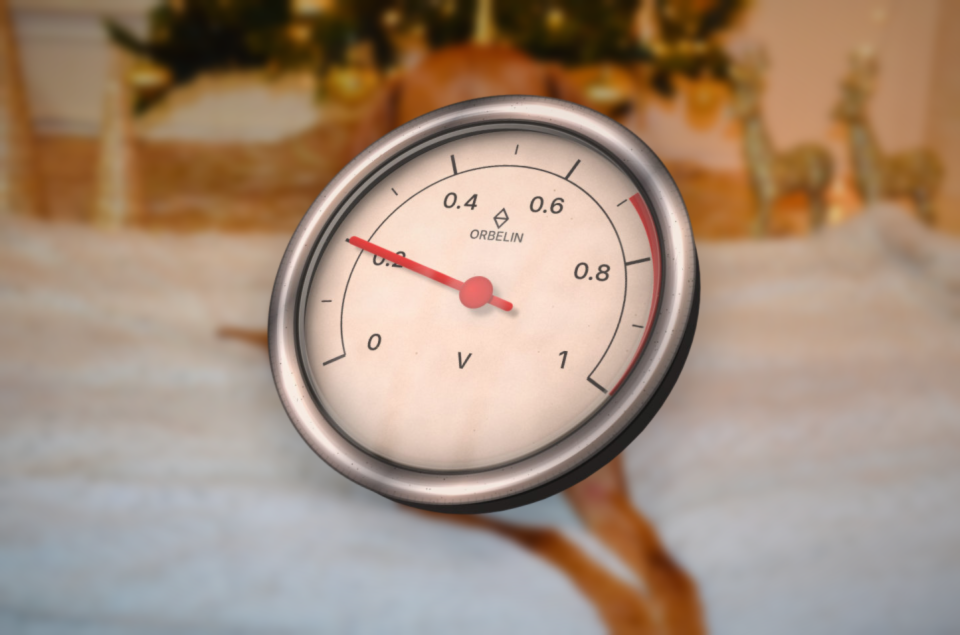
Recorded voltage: 0.2
